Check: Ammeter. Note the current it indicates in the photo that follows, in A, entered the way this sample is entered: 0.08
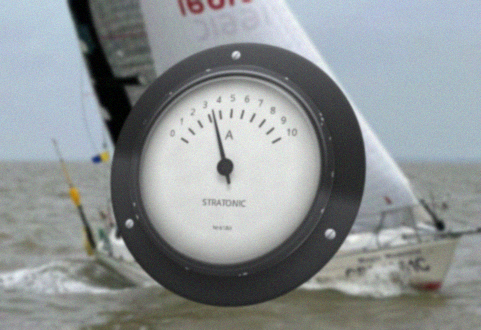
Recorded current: 3.5
